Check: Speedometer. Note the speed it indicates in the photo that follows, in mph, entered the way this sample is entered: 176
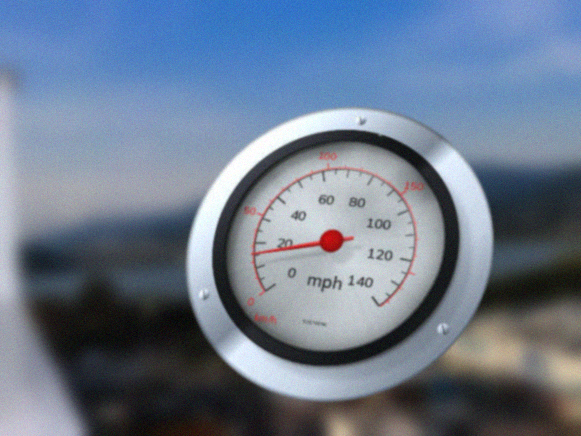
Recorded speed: 15
